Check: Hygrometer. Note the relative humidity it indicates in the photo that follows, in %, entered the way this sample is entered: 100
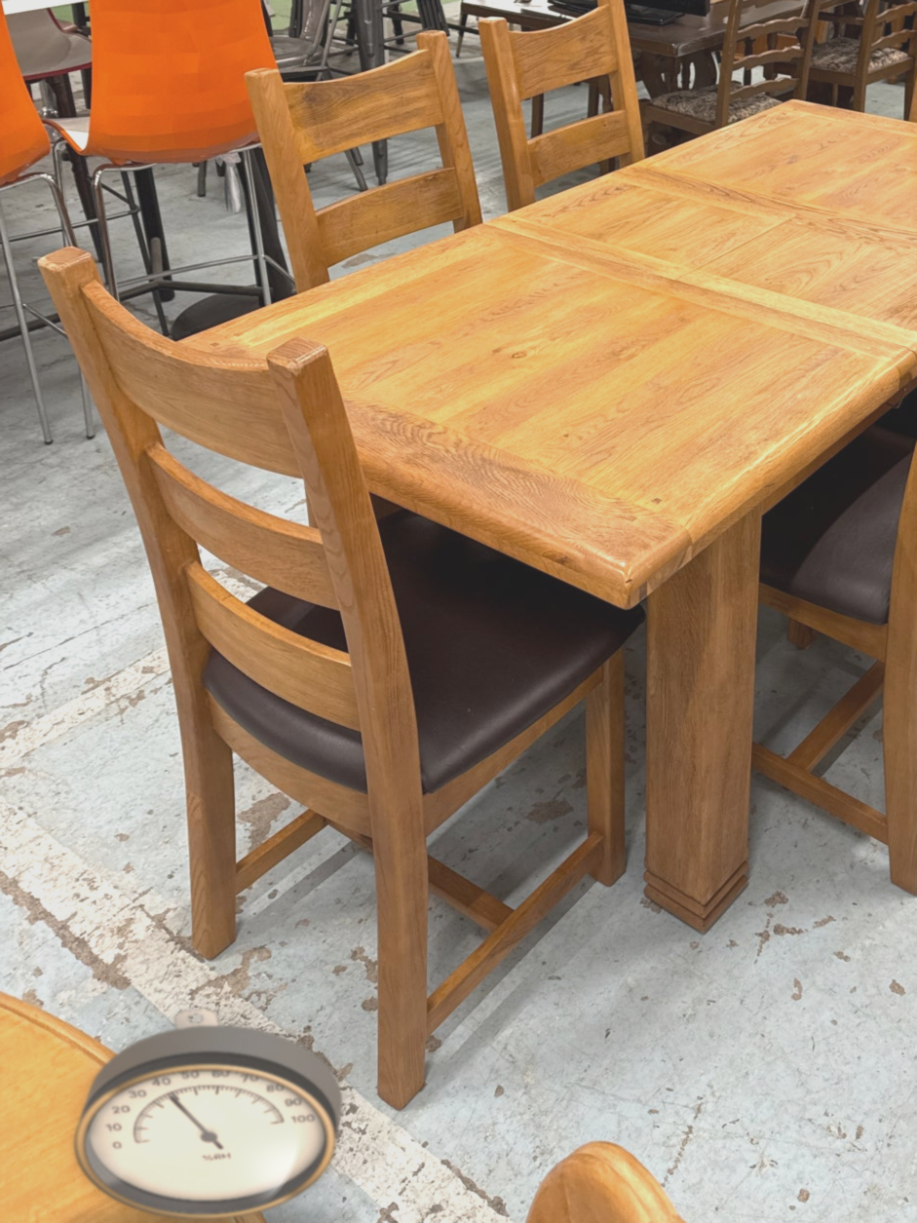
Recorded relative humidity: 40
